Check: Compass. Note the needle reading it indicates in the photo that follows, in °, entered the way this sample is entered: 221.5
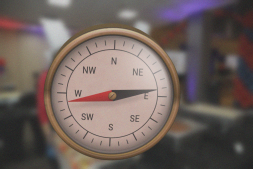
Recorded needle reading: 260
